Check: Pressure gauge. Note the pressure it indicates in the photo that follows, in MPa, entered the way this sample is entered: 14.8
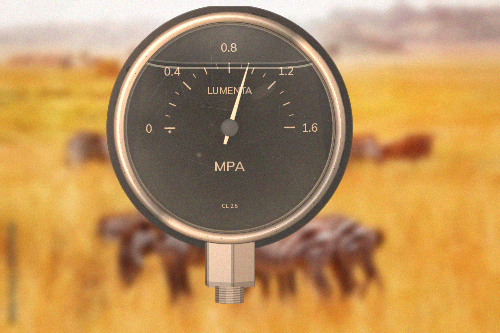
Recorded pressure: 0.95
